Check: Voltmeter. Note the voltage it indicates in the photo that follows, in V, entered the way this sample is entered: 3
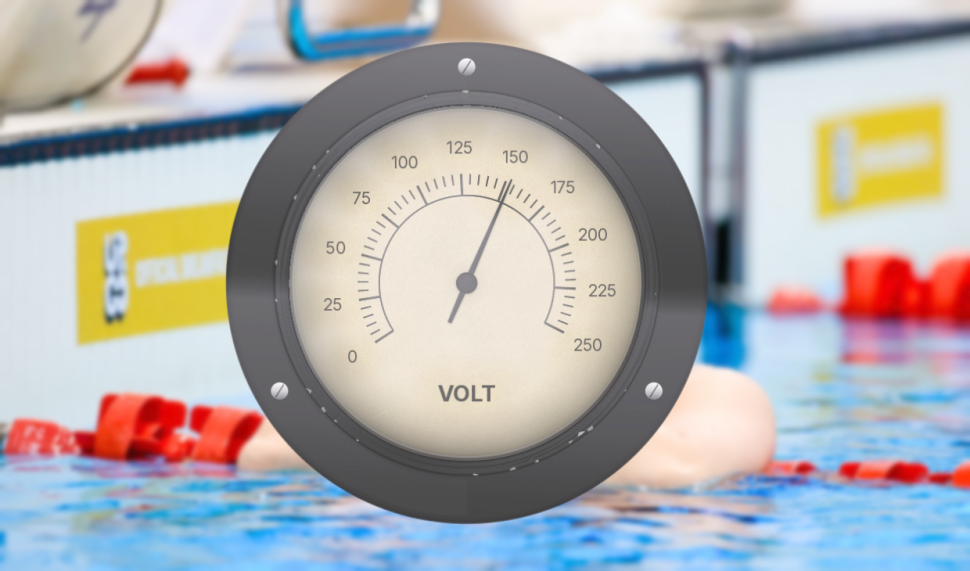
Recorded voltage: 152.5
